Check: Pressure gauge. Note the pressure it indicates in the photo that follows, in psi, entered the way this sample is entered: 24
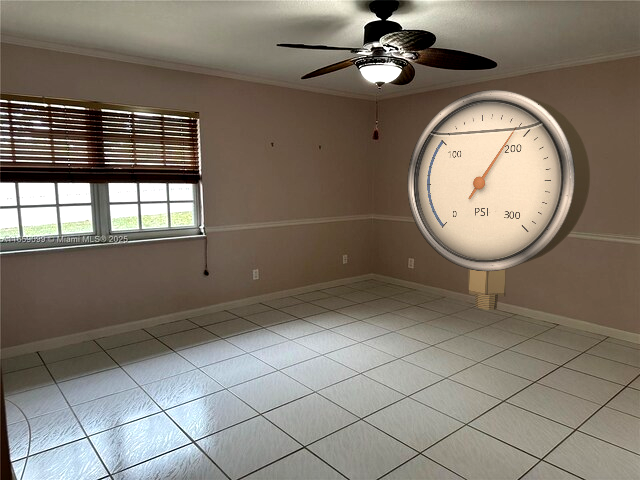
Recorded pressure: 190
